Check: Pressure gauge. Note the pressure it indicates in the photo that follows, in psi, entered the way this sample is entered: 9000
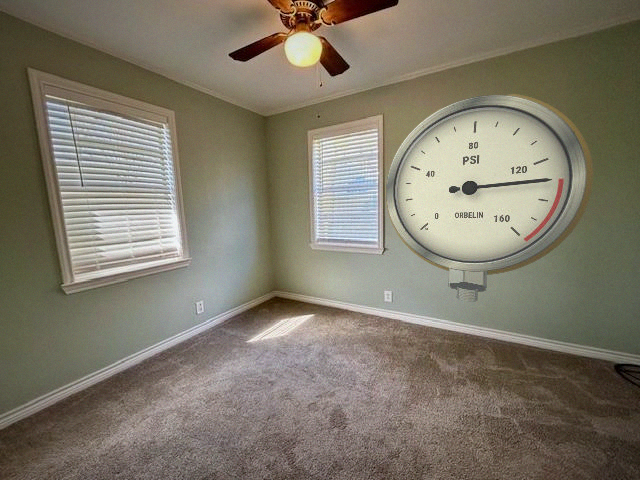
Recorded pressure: 130
